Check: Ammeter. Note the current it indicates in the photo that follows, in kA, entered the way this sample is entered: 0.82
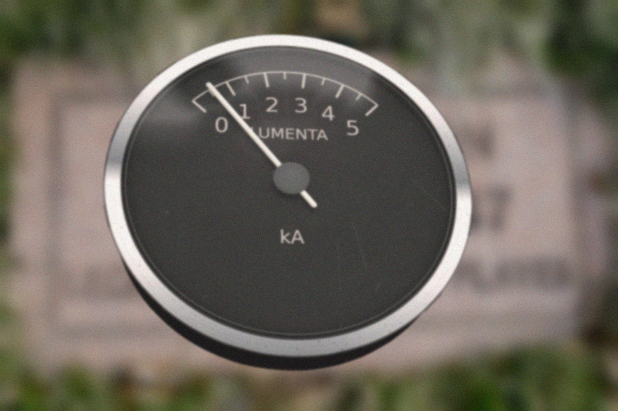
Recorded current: 0.5
